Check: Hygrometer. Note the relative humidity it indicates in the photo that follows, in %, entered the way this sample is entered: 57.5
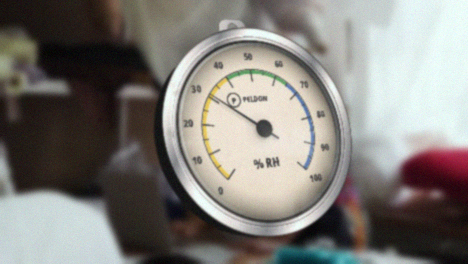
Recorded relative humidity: 30
